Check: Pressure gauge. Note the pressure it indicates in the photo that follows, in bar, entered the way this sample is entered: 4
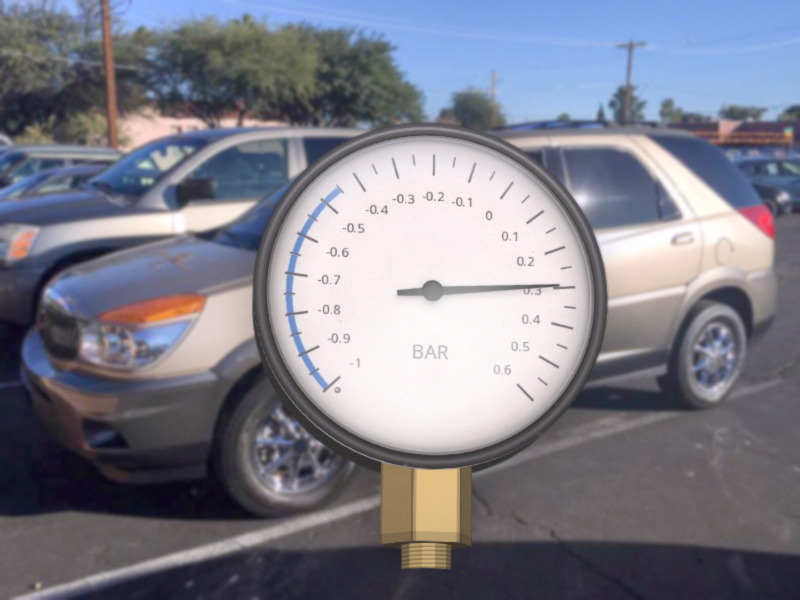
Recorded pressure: 0.3
